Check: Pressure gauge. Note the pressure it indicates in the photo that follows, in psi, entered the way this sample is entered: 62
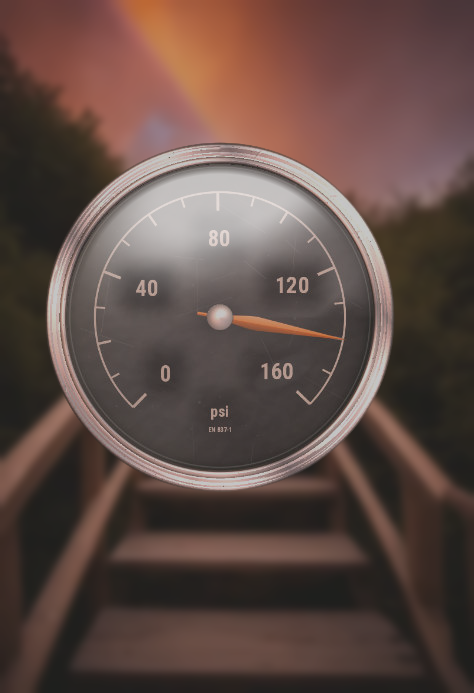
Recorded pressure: 140
